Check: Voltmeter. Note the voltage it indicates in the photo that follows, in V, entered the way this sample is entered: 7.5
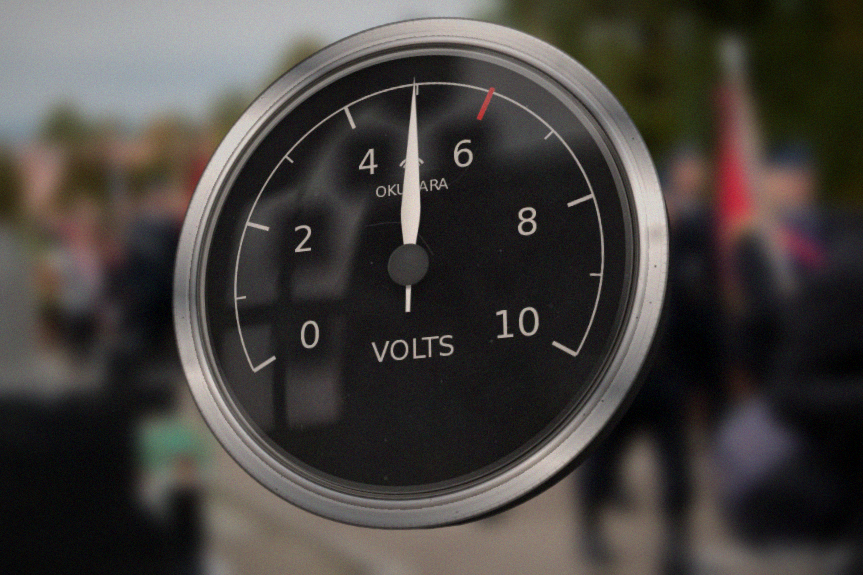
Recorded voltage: 5
